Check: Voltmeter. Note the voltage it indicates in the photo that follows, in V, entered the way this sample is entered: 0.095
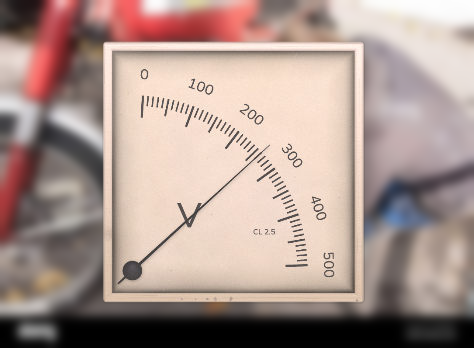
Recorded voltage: 260
